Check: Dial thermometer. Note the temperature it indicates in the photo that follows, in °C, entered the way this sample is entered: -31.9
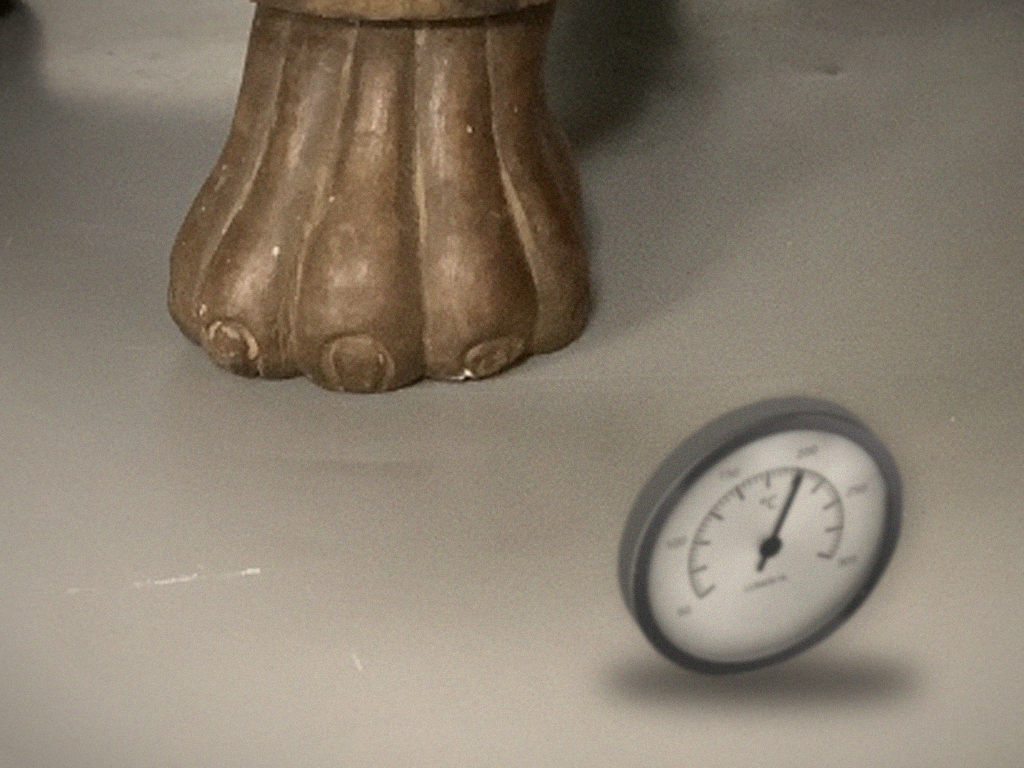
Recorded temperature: 200
